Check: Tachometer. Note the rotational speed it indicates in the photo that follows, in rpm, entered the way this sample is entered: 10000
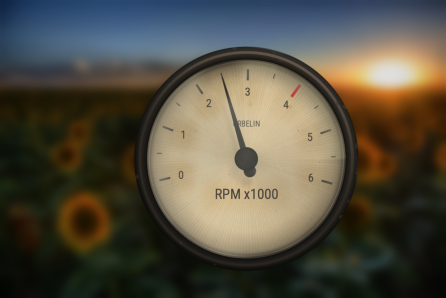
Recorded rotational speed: 2500
